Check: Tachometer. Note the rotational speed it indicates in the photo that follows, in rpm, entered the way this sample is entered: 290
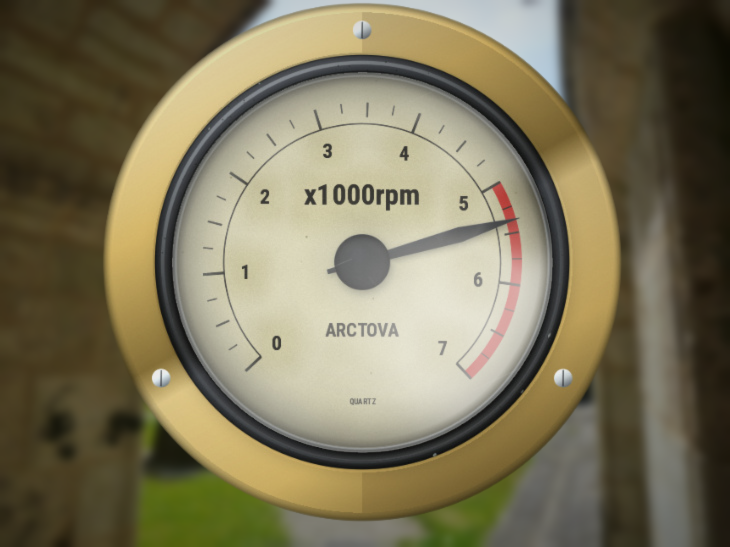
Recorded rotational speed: 5375
